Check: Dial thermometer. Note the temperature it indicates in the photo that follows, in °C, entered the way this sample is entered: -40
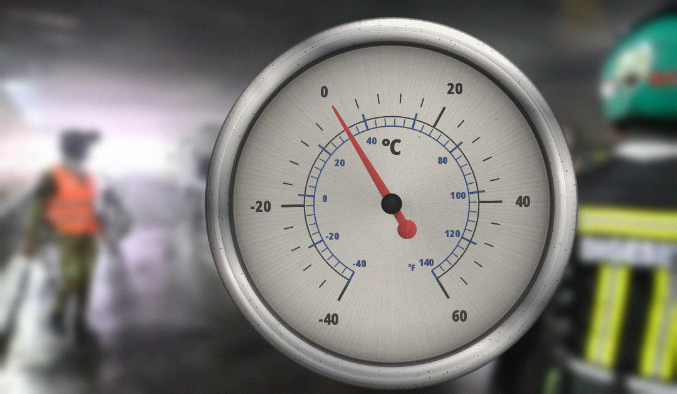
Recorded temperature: 0
